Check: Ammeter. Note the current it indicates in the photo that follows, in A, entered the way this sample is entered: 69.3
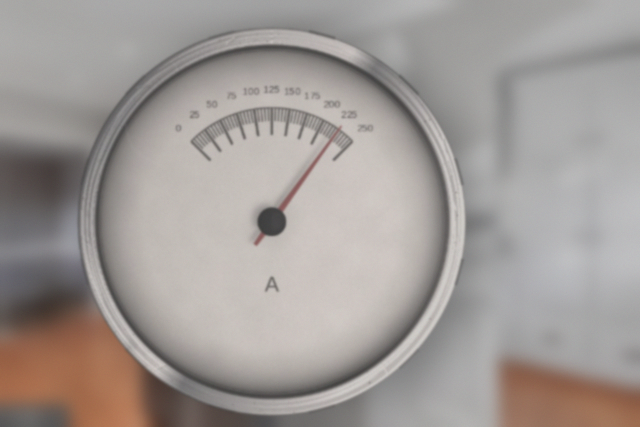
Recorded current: 225
